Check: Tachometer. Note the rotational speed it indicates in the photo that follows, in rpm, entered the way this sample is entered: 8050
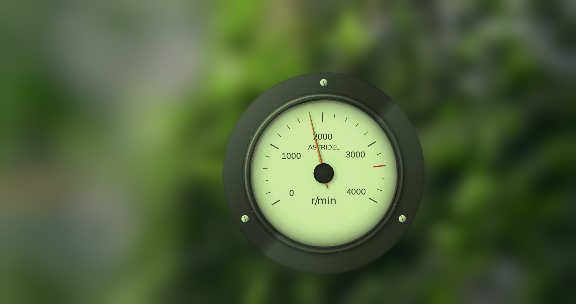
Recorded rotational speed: 1800
